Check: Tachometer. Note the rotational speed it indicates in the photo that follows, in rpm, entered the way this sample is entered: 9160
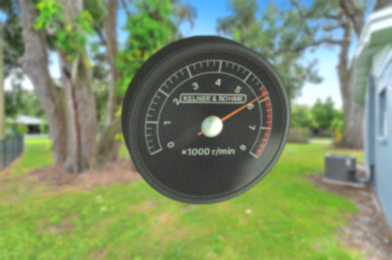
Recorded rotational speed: 5800
